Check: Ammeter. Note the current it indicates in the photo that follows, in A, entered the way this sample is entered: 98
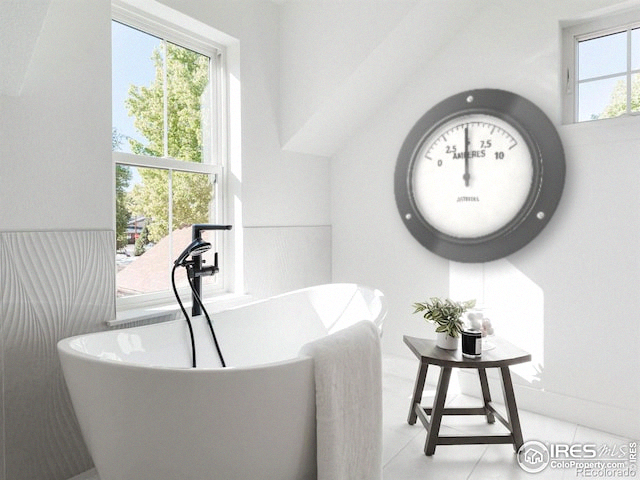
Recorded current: 5
